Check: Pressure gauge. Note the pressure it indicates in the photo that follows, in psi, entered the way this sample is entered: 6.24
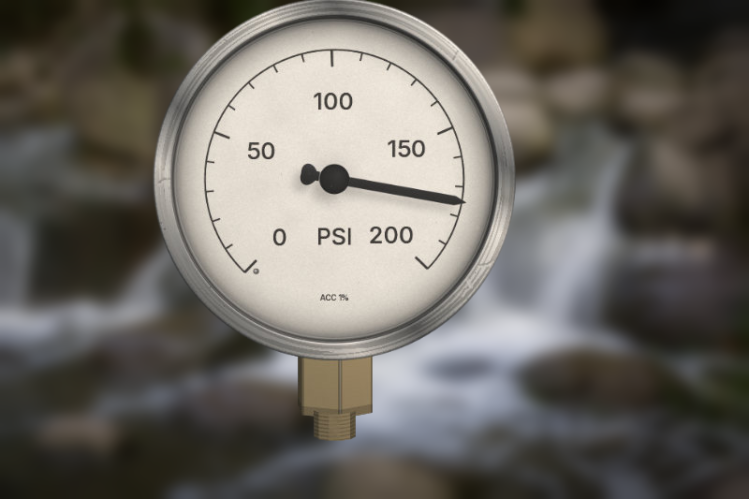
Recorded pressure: 175
